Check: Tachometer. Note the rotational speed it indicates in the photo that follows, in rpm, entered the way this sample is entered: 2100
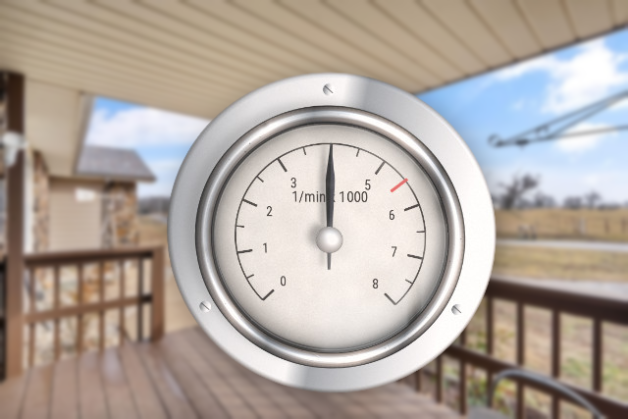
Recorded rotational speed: 4000
